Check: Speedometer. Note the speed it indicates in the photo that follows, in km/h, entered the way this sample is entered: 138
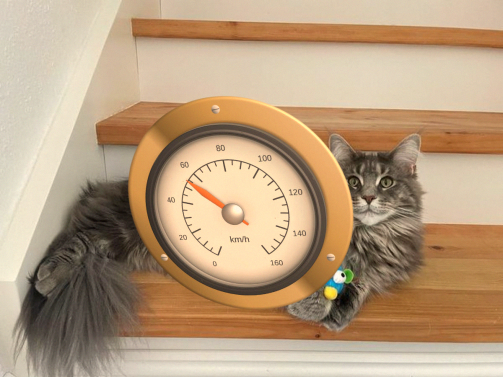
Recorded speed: 55
